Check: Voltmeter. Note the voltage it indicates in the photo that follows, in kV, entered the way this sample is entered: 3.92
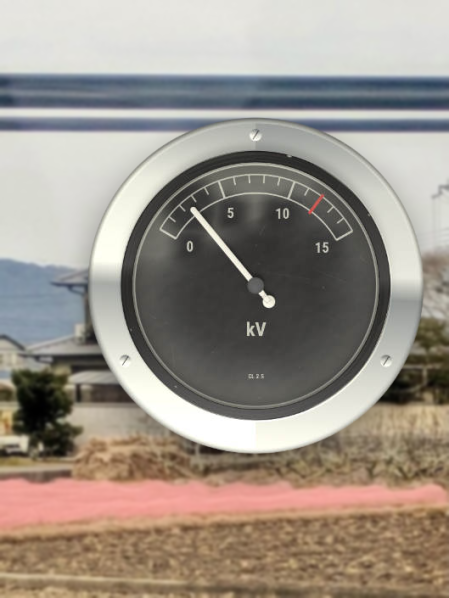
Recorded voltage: 2.5
